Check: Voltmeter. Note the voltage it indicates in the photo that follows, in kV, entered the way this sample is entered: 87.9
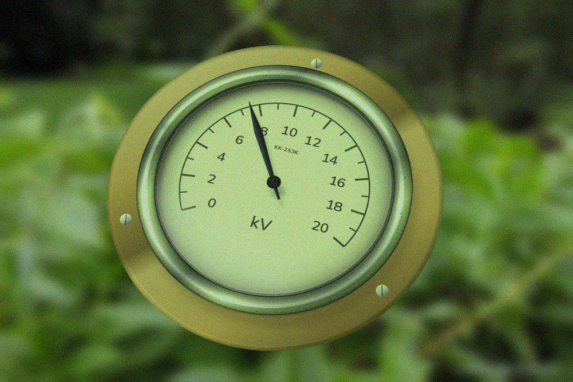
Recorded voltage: 7.5
